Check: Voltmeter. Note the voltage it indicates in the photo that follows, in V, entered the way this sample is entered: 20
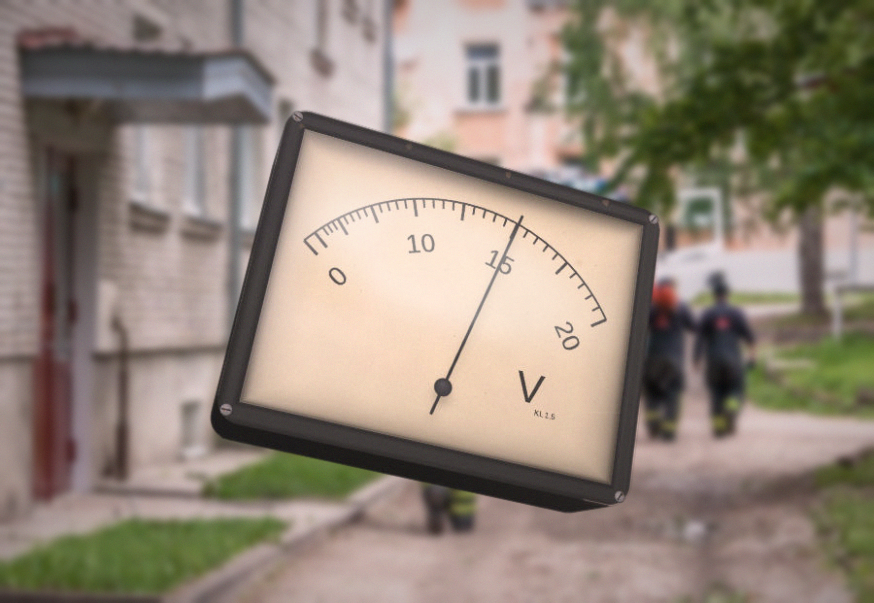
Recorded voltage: 15
